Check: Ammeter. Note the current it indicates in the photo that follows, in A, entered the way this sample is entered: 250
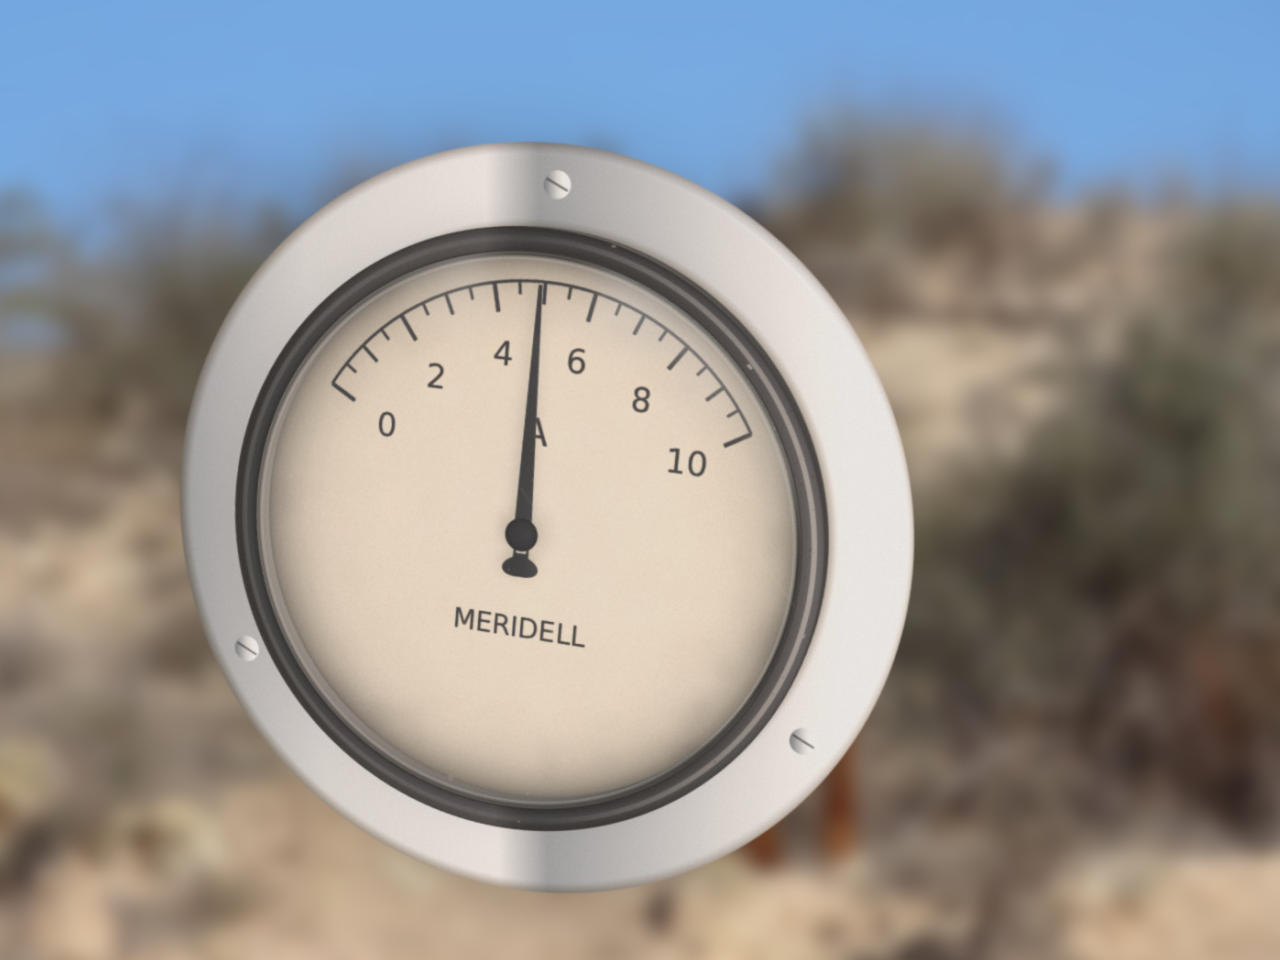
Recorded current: 5
